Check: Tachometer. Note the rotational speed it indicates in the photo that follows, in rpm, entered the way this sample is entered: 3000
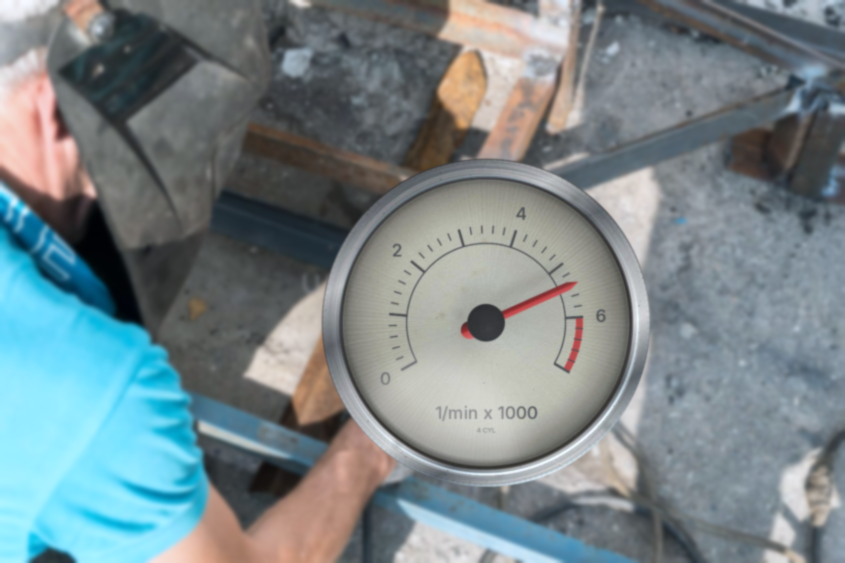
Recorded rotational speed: 5400
